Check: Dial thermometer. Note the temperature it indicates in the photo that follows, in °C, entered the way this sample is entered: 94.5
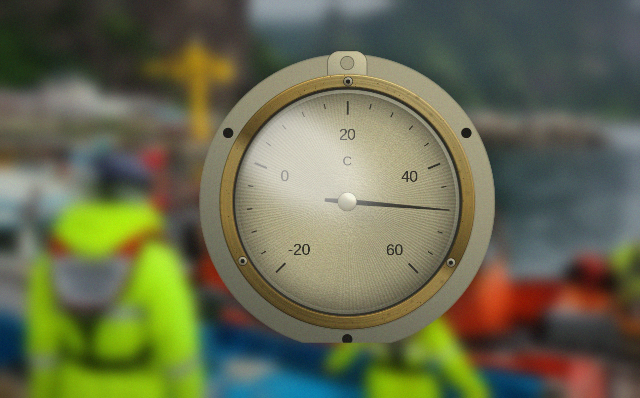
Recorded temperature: 48
